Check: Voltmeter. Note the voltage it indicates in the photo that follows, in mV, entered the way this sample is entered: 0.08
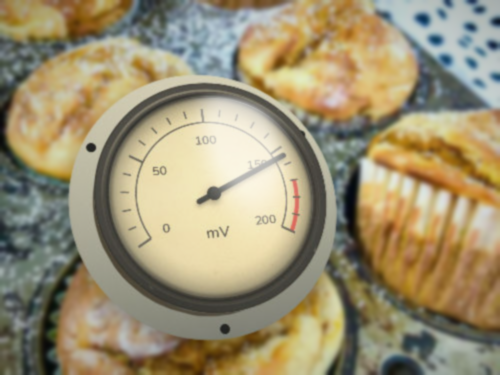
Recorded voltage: 155
